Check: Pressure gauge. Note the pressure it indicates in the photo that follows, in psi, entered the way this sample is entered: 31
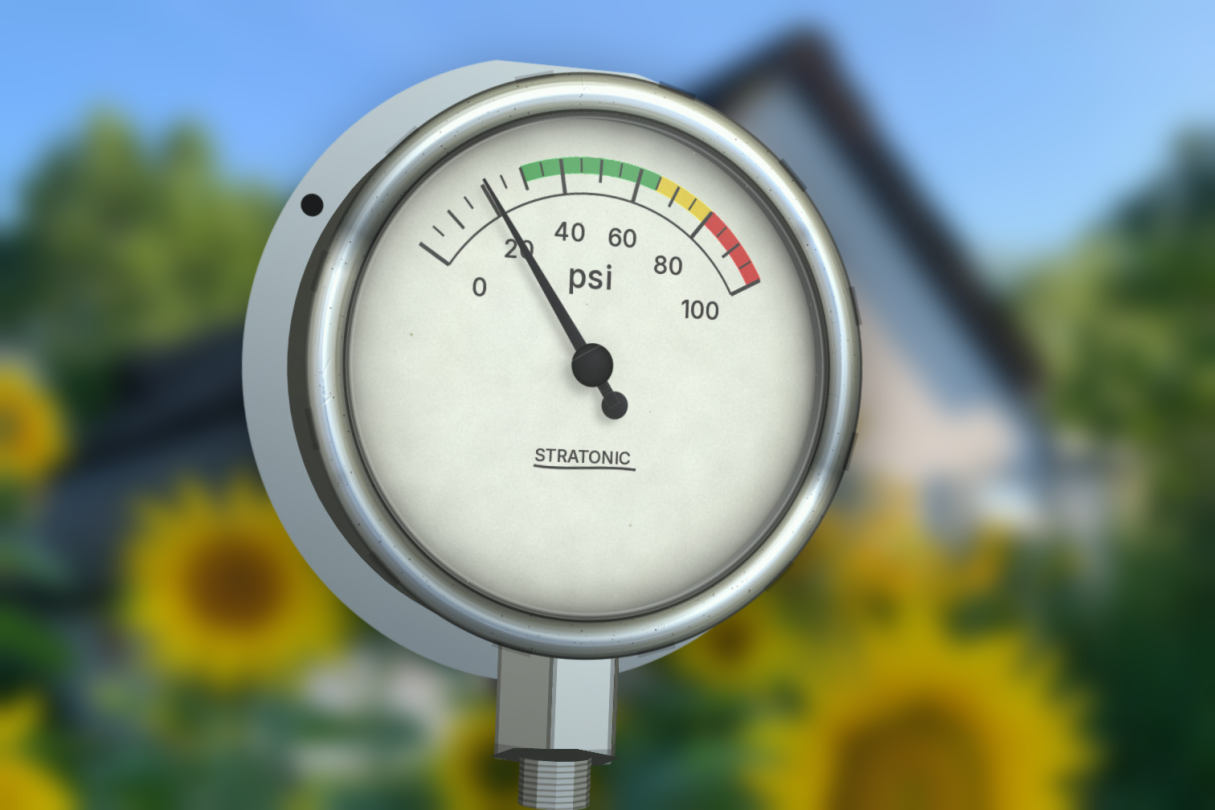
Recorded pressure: 20
